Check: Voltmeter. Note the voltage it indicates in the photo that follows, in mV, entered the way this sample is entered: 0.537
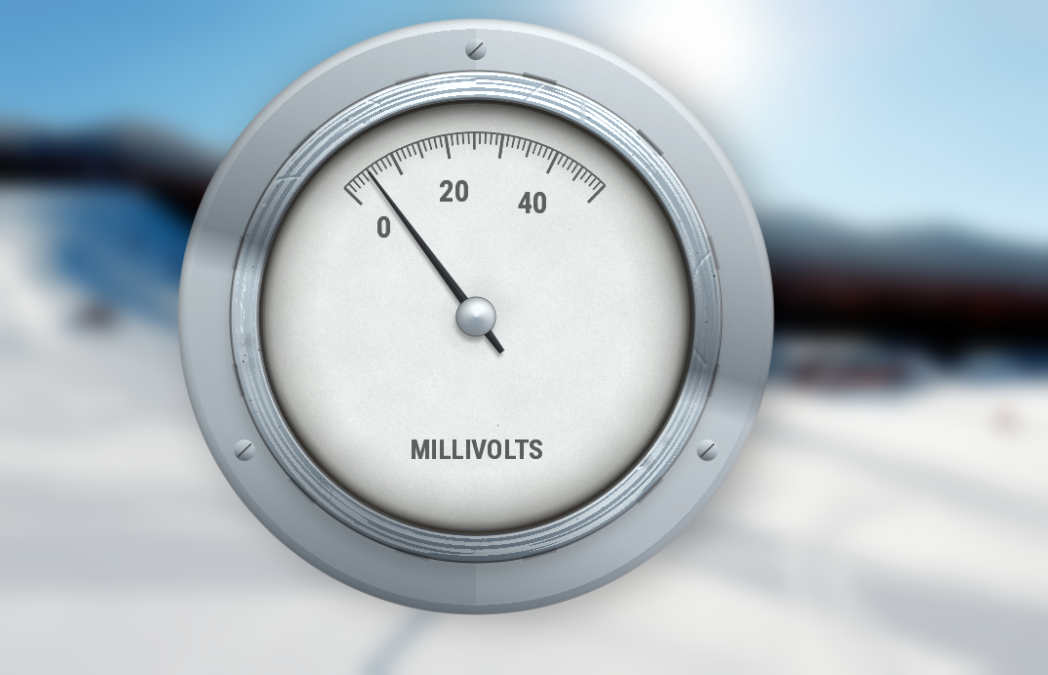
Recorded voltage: 5
